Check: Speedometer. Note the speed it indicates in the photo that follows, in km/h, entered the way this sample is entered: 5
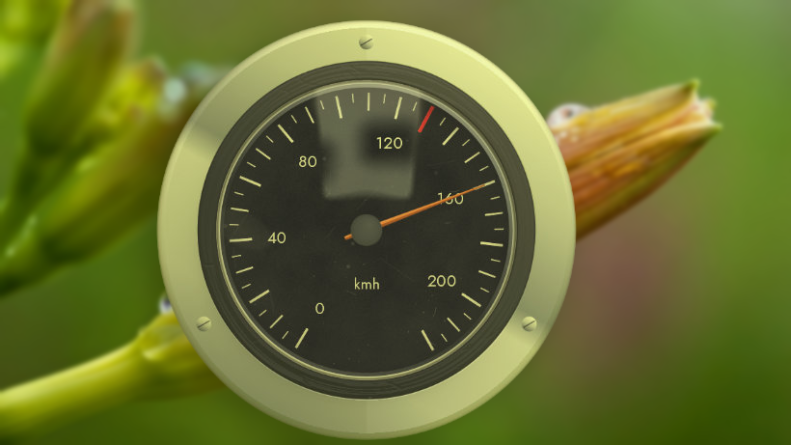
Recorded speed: 160
